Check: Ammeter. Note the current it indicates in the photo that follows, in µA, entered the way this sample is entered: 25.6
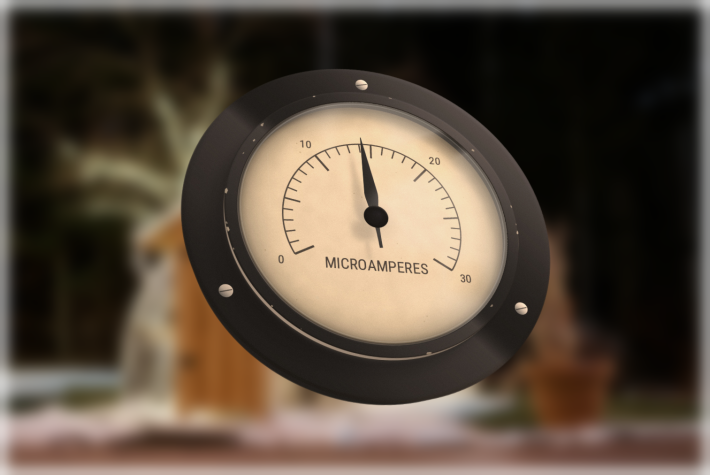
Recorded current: 14
